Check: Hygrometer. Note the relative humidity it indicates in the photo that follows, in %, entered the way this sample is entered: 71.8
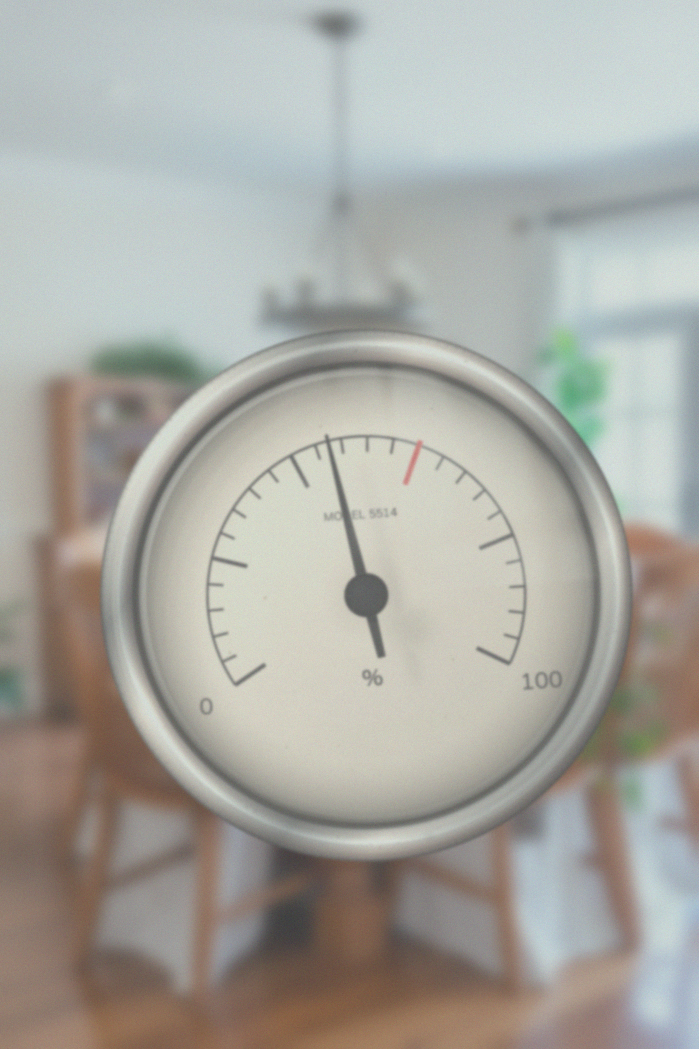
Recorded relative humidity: 46
